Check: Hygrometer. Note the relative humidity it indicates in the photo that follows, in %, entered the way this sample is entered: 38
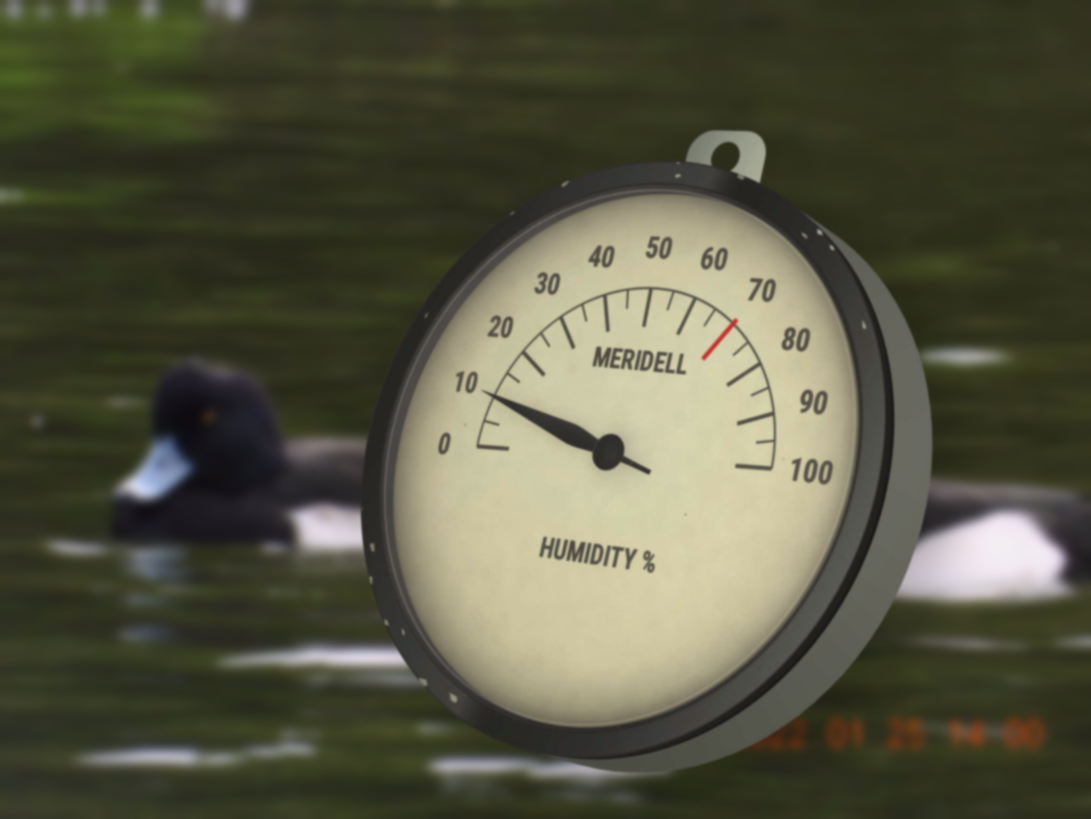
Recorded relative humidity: 10
